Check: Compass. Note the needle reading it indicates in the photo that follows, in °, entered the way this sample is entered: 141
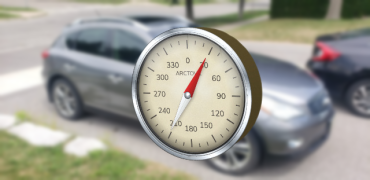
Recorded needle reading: 30
